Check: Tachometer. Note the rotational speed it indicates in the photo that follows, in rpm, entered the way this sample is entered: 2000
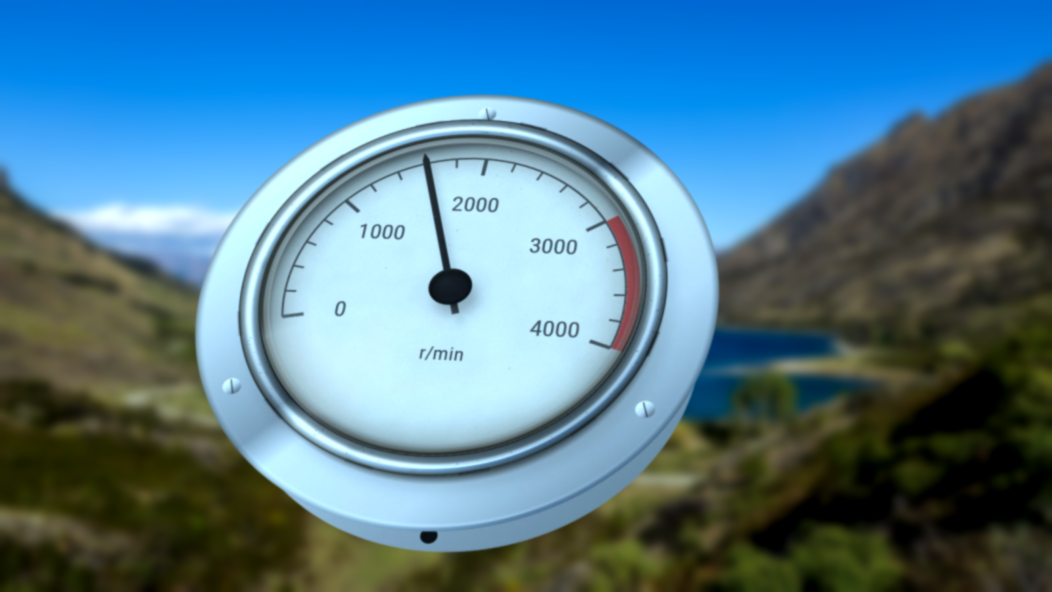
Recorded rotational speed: 1600
